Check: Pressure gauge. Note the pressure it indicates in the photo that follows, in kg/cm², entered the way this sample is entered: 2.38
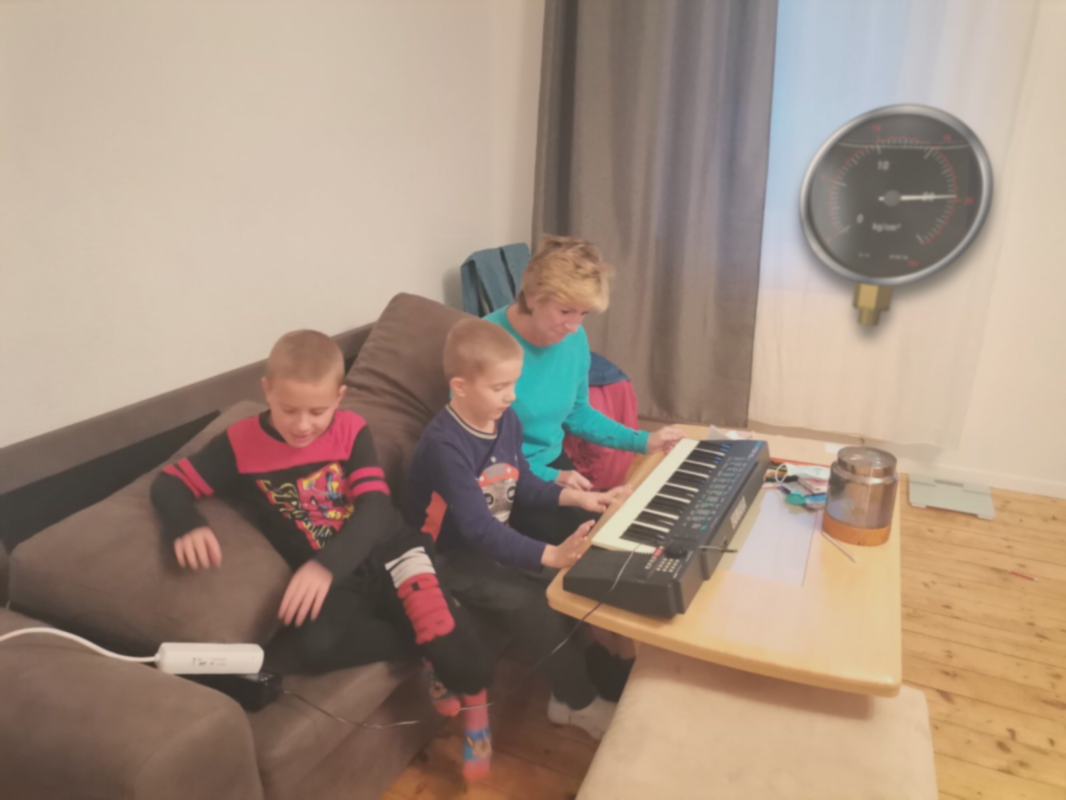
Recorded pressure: 20
